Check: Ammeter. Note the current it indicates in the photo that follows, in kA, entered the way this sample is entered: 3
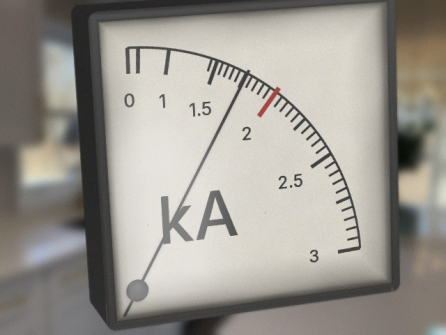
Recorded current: 1.75
